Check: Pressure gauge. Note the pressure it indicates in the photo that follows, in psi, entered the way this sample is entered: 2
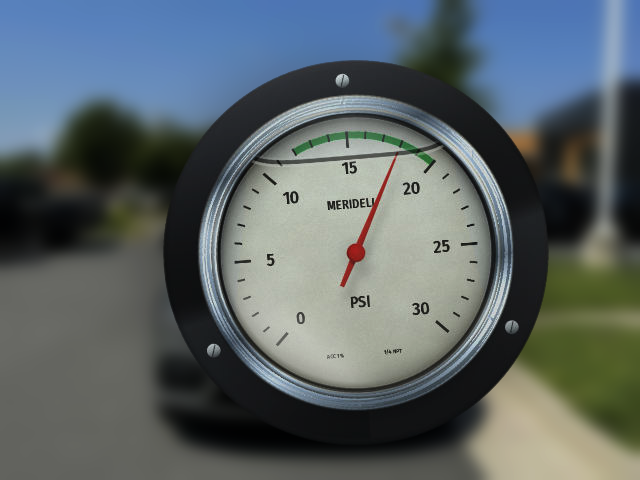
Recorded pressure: 18
